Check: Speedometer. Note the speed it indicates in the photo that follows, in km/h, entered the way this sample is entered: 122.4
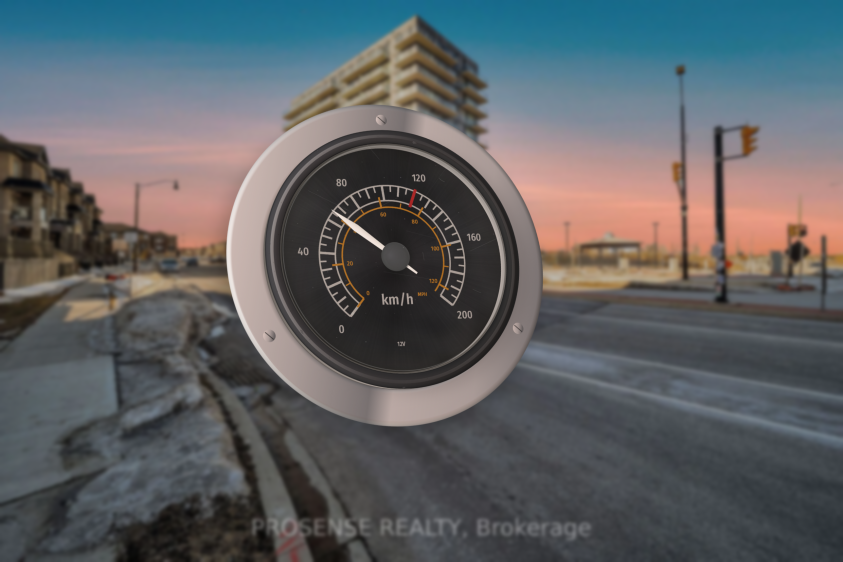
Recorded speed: 65
